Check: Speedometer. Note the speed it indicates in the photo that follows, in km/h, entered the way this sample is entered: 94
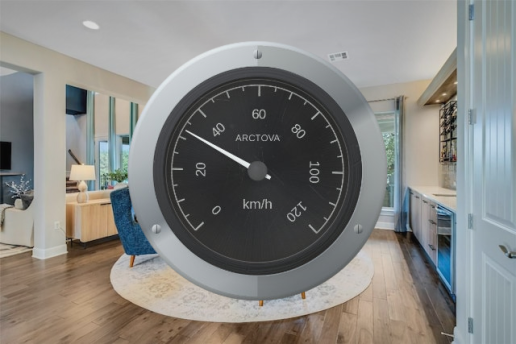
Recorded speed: 32.5
